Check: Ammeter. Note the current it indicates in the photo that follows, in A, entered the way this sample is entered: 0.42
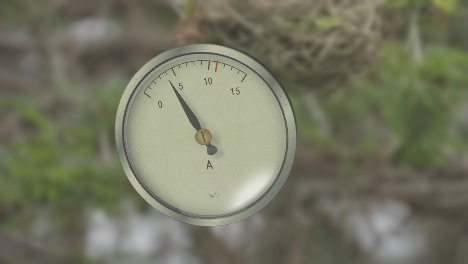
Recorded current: 4
